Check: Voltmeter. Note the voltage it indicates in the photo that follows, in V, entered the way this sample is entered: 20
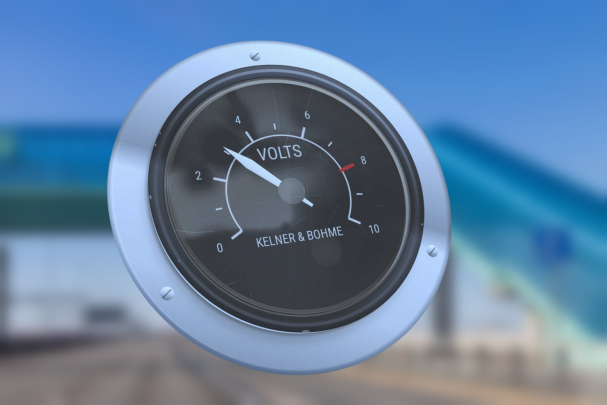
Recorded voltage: 3
